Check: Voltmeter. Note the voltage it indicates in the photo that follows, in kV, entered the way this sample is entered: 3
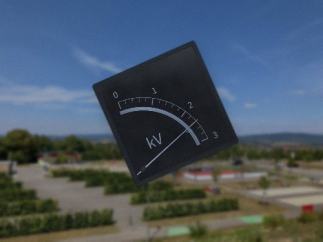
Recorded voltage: 2.4
